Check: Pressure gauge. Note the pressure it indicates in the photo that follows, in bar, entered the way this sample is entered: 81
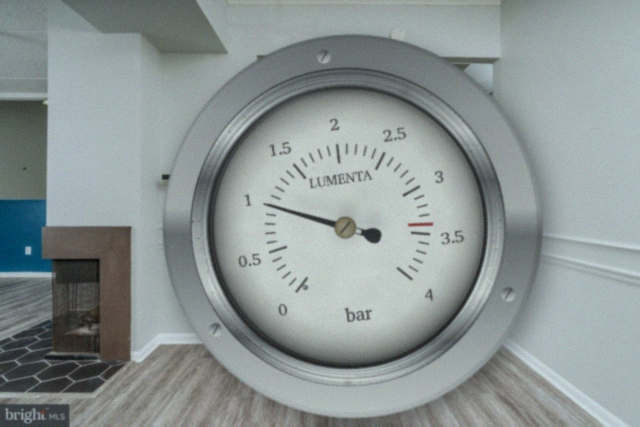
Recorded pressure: 1
